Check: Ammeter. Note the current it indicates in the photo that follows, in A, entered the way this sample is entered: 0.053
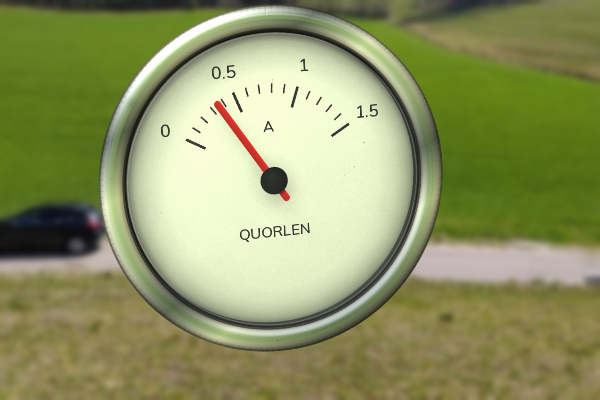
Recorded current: 0.35
